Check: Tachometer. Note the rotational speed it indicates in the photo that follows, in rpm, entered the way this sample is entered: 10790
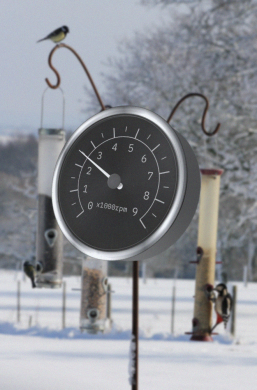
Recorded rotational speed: 2500
